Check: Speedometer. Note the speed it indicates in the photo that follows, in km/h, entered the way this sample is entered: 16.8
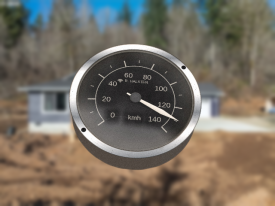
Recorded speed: 130
